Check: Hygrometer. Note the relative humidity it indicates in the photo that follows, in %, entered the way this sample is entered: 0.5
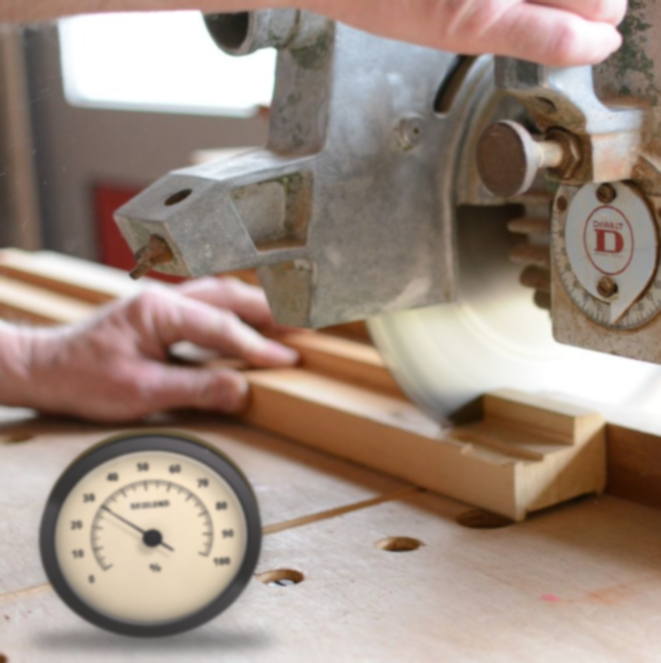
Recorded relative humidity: 30
